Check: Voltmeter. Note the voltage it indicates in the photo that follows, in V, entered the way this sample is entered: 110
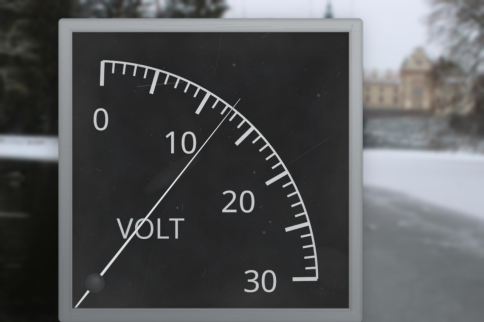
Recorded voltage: 12.5
